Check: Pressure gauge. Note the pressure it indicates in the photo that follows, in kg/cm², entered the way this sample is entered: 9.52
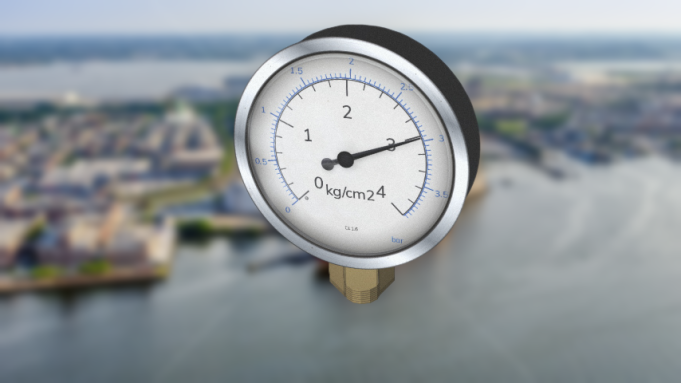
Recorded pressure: 3
